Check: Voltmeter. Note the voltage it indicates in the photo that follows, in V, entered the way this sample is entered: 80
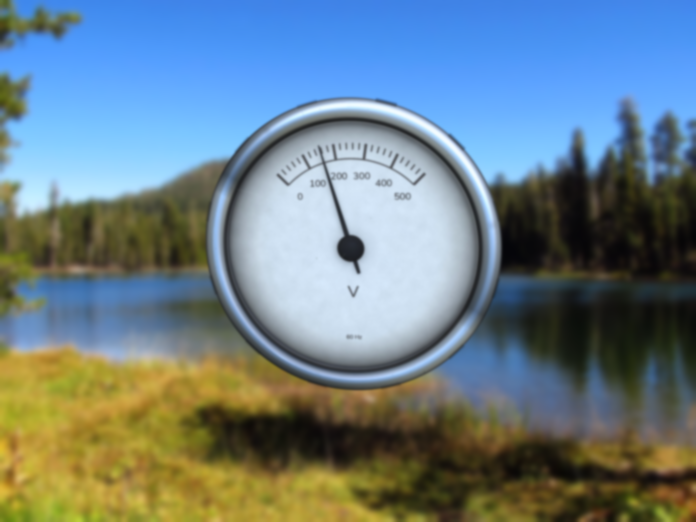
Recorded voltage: 160
